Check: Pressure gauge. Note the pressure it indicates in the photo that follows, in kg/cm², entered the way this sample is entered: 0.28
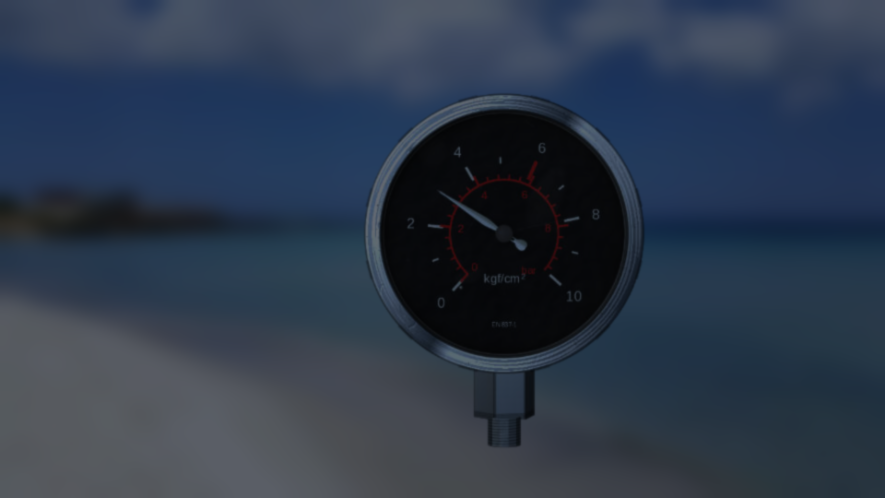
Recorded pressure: 3
